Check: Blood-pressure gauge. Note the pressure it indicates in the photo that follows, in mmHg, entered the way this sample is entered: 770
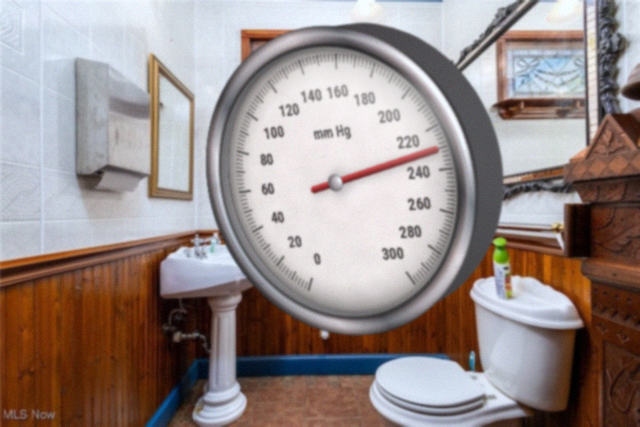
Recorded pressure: 230
